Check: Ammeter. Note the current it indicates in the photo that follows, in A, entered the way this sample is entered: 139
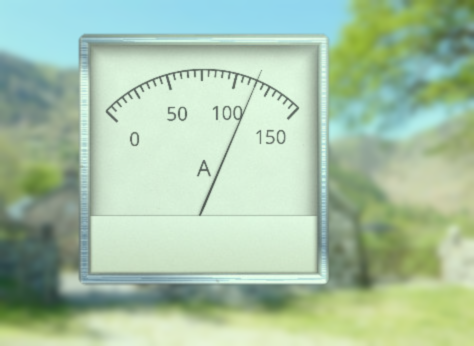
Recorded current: 115
